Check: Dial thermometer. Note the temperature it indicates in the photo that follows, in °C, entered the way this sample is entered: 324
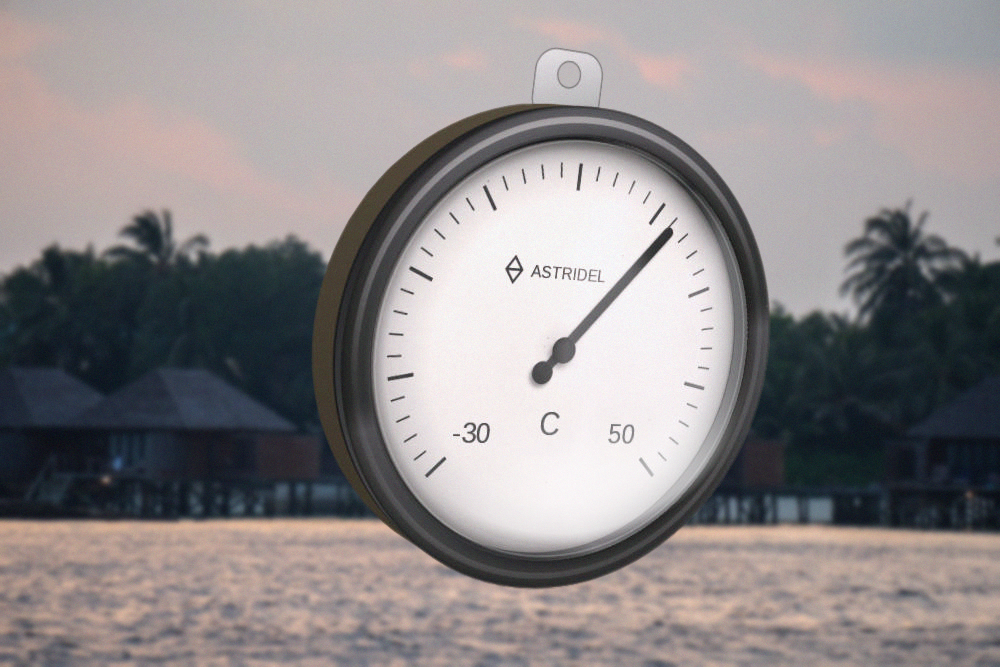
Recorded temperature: 22
